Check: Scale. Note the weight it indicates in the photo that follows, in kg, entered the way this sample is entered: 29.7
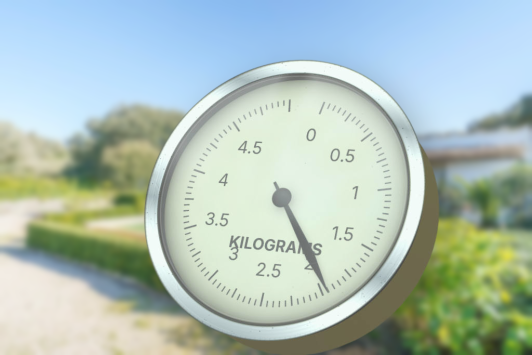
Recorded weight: 1.95
